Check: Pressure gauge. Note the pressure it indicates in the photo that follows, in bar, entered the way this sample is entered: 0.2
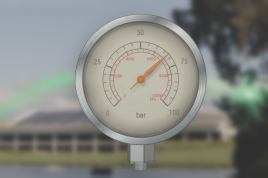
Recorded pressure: 67.5
